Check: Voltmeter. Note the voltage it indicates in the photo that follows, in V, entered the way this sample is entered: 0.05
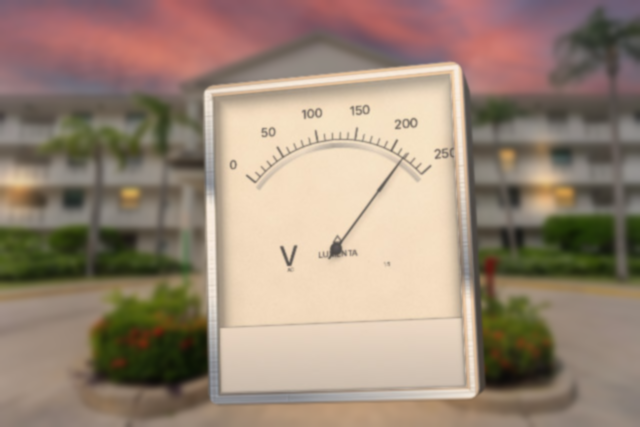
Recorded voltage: 220
